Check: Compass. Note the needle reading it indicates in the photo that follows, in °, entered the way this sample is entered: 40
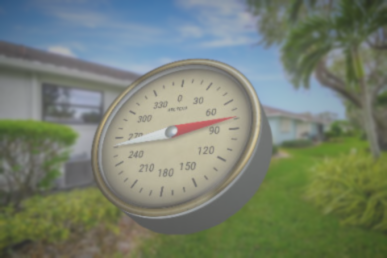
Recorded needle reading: 80
